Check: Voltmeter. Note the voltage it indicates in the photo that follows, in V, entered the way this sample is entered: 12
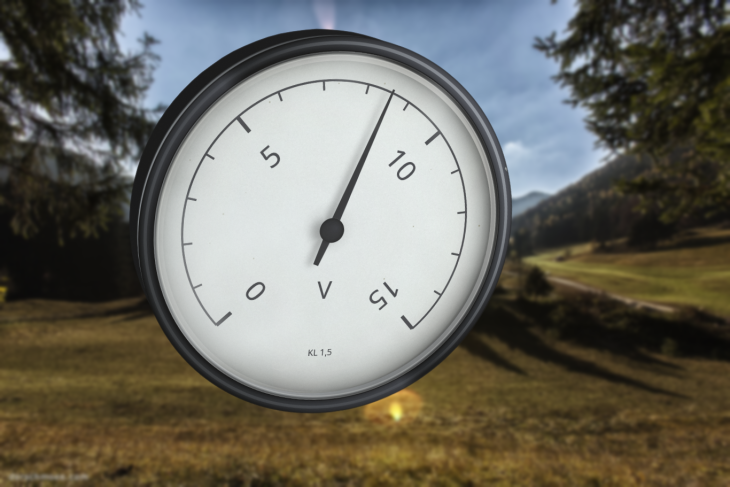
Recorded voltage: 8.5
